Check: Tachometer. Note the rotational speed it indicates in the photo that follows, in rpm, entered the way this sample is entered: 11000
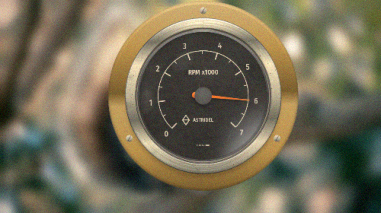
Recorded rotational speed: 6000
